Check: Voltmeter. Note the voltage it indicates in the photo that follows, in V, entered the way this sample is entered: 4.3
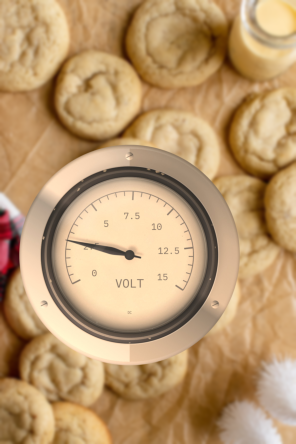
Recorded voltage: 2.5
